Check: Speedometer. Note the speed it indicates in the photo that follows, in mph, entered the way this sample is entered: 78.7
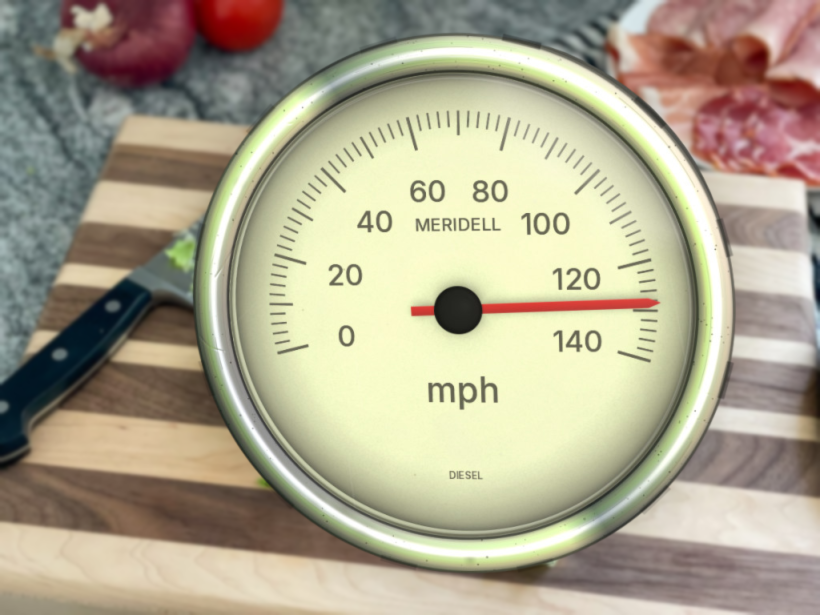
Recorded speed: 128
